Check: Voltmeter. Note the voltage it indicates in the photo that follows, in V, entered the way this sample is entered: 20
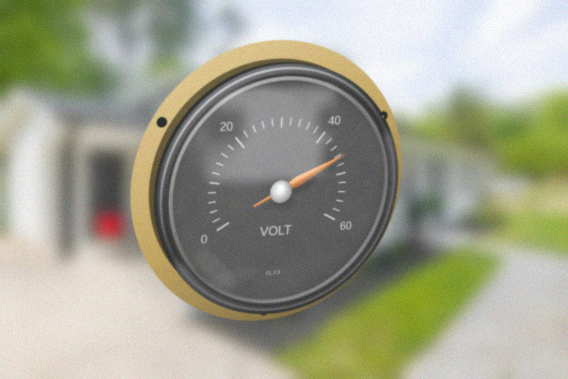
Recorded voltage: 46
